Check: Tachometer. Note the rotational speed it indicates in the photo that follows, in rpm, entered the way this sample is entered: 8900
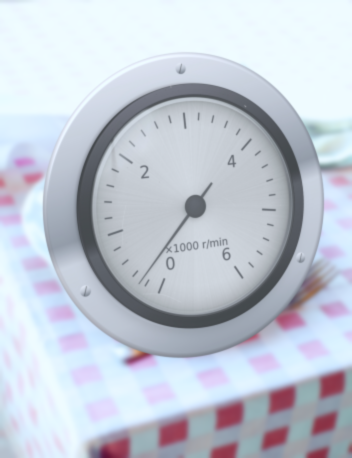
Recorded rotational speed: 300
